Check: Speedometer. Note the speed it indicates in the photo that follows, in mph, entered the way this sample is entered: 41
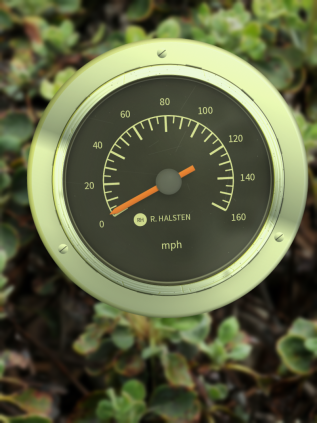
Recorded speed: 2.5
